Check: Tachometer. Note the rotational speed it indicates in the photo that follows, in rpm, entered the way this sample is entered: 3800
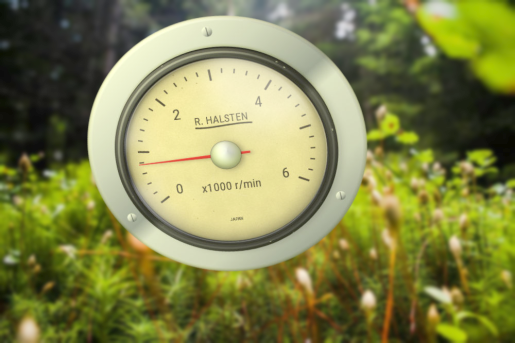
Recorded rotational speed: 800
